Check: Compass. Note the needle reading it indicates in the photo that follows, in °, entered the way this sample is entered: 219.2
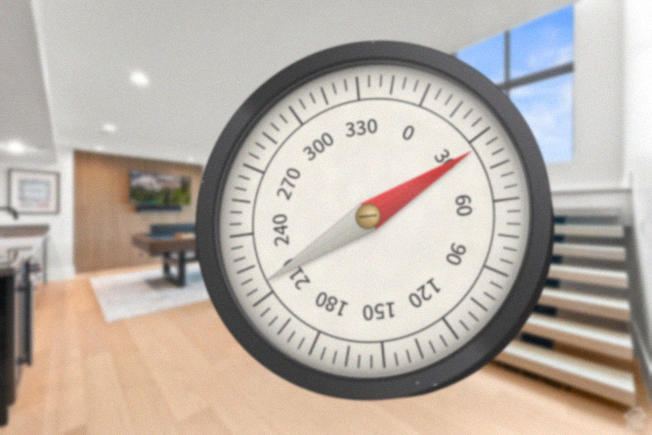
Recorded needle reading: 35
